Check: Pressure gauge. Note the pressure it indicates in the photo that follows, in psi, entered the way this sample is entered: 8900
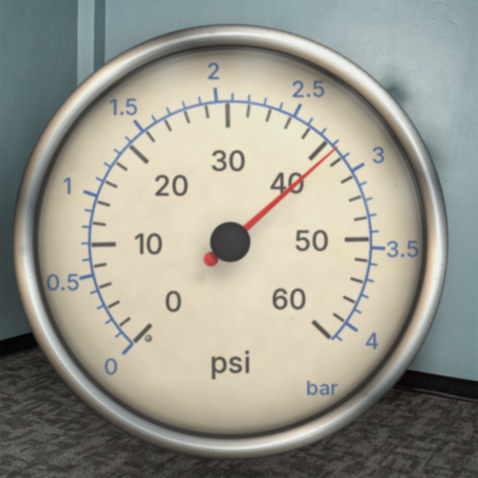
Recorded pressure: 41
